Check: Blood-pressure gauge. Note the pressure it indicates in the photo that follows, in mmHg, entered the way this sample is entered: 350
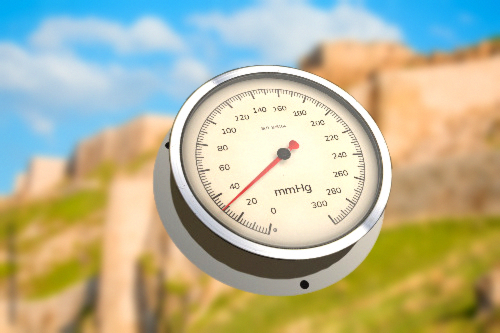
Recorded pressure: 30
